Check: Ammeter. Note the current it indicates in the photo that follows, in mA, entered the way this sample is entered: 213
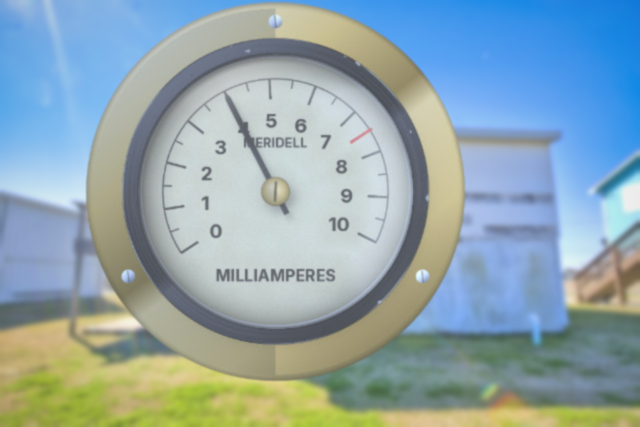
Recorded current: 4
